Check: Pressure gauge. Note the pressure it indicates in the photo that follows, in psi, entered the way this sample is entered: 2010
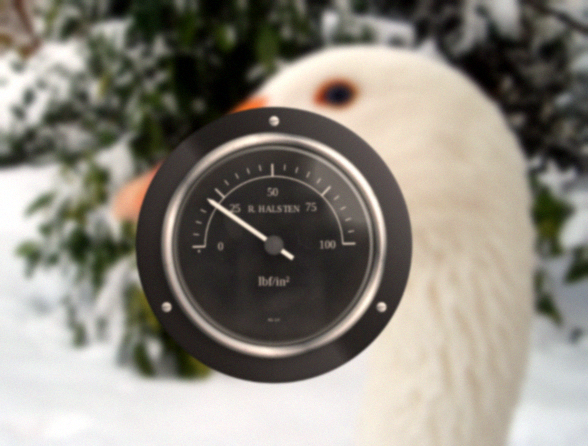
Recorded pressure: 20
